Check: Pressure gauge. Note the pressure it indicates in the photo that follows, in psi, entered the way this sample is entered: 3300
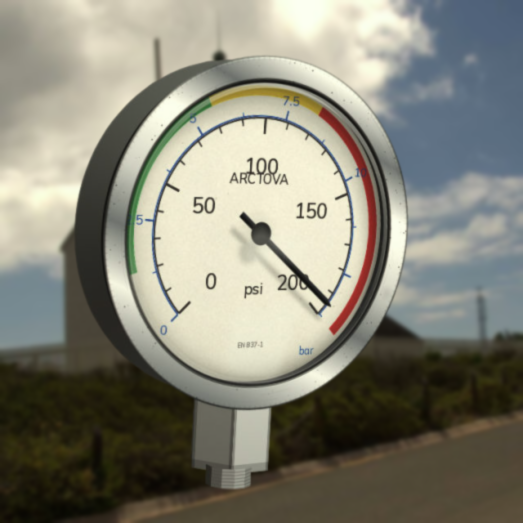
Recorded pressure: 195
